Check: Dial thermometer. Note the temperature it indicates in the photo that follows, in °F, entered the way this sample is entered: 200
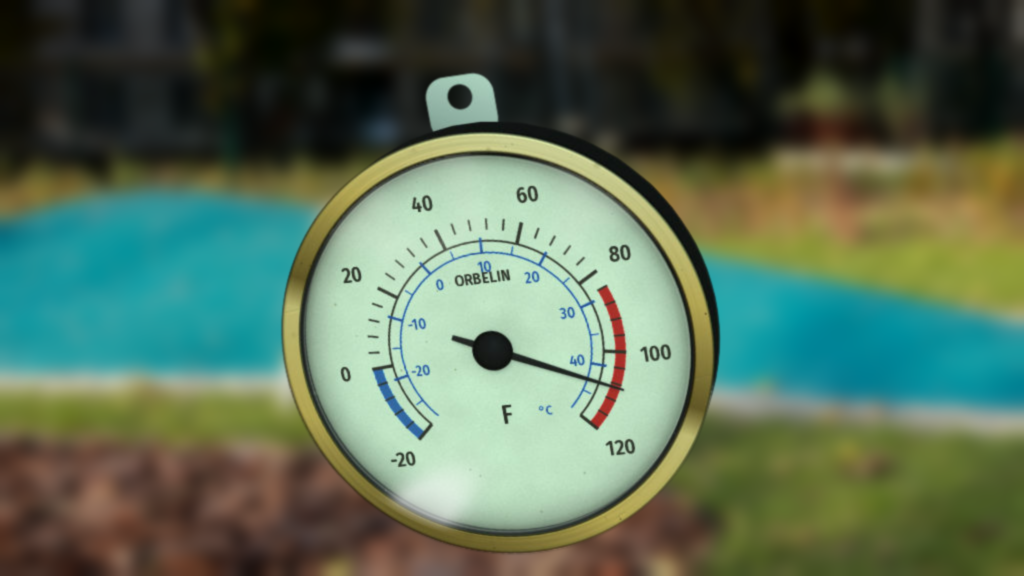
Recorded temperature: 108
